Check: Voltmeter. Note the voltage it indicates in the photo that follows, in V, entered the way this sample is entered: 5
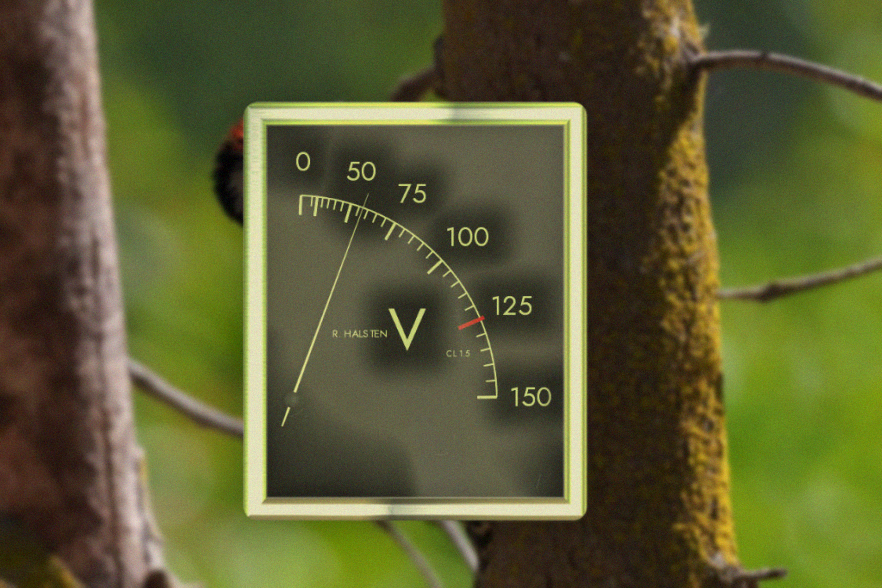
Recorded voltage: 57.5
